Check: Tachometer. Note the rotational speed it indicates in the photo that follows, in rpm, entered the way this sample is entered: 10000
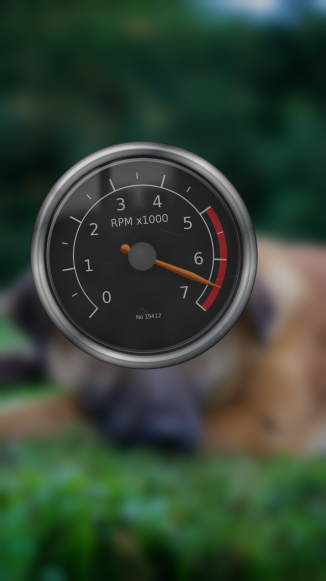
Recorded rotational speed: 6500
